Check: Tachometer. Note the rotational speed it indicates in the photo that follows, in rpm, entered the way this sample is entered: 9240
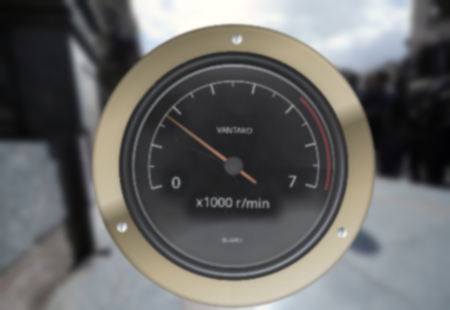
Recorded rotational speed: 1750
